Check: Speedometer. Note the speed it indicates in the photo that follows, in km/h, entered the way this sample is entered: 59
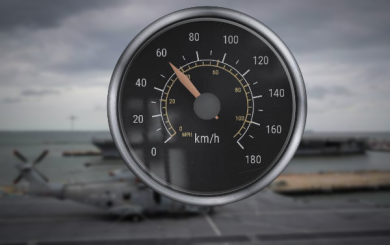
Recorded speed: 60
